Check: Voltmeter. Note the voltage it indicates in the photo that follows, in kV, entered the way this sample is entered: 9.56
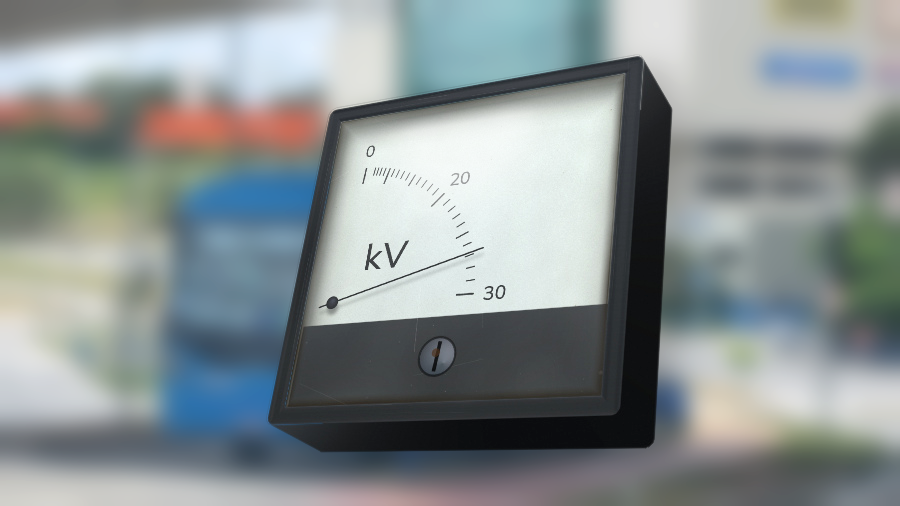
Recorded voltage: 27
